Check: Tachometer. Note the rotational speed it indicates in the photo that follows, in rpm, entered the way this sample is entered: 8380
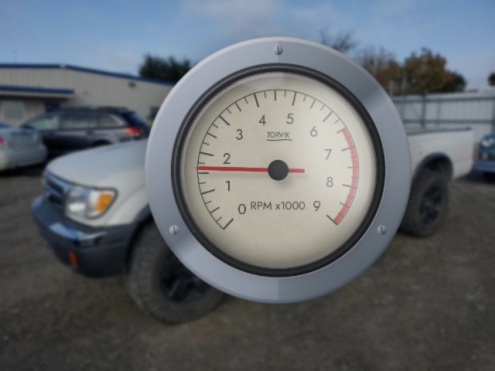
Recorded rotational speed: 1625
